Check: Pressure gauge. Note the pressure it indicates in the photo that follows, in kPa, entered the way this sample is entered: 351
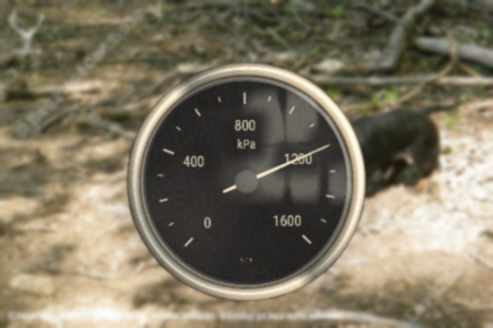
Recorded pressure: 1200
